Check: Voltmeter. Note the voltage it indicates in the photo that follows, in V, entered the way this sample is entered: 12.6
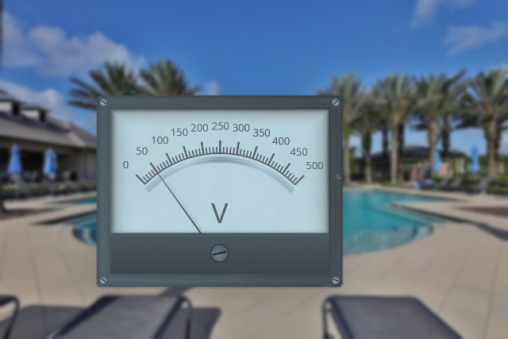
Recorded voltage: 50
